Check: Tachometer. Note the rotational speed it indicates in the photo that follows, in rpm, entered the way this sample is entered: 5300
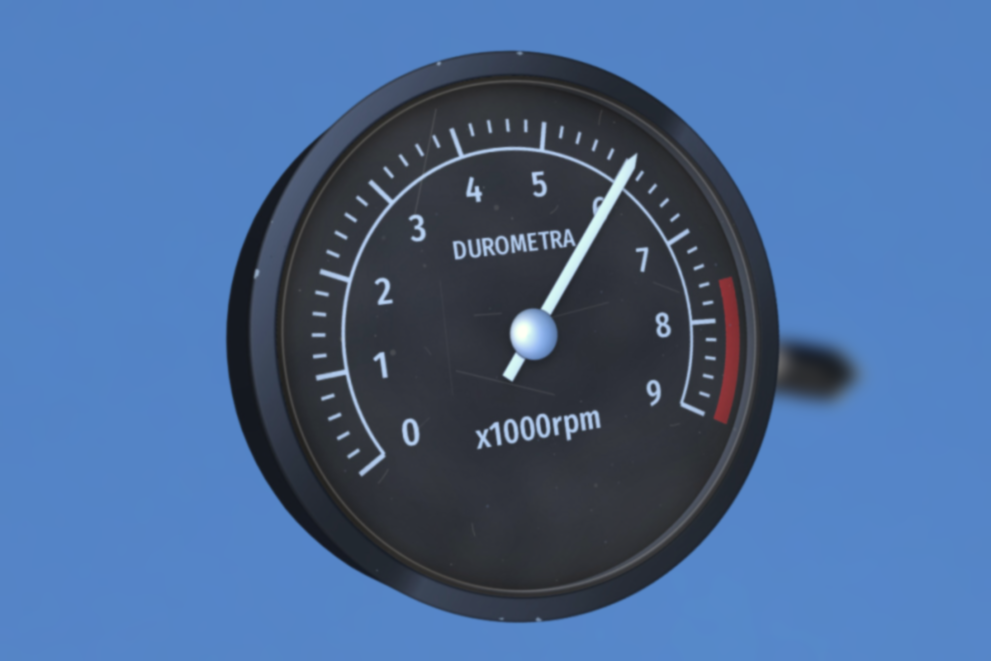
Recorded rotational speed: 6000
